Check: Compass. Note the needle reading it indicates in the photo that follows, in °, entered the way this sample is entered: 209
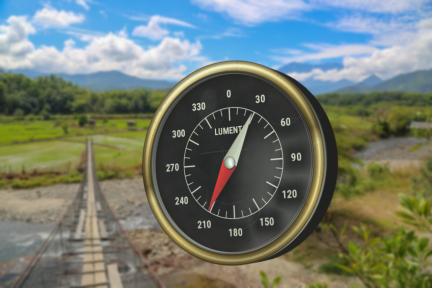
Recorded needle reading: 210
